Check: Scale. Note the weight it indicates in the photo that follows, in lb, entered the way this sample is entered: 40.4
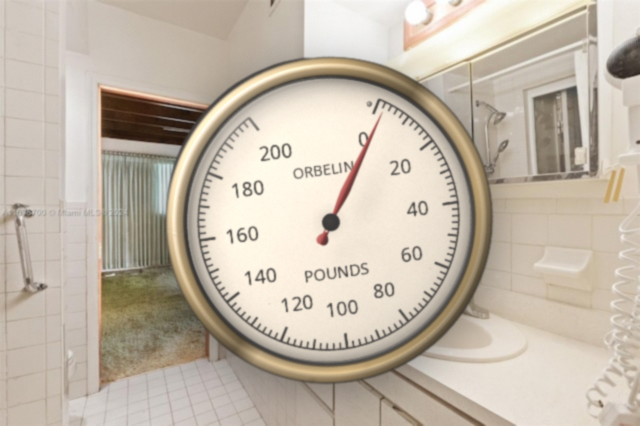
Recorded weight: 2
